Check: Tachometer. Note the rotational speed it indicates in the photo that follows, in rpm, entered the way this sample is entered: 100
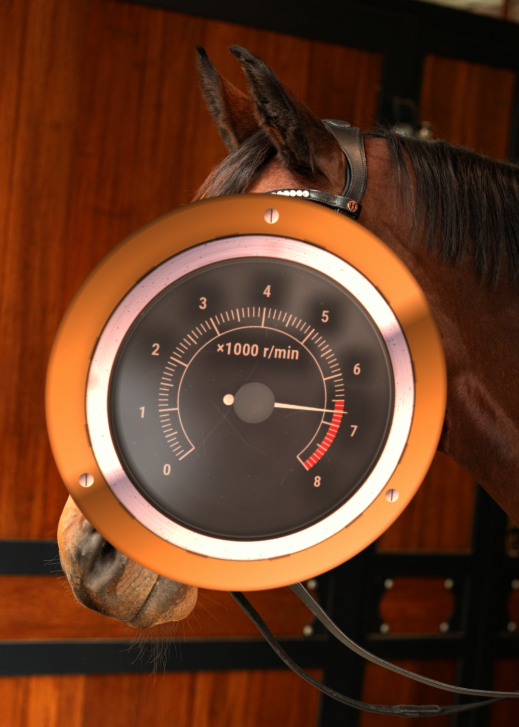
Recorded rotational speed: 6700
